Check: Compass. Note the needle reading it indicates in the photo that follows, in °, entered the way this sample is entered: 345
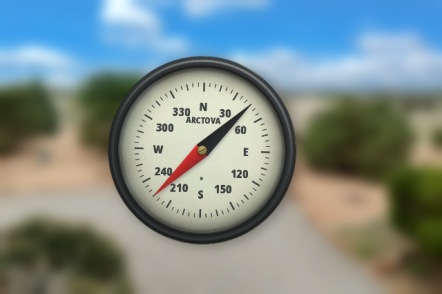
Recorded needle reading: 225
